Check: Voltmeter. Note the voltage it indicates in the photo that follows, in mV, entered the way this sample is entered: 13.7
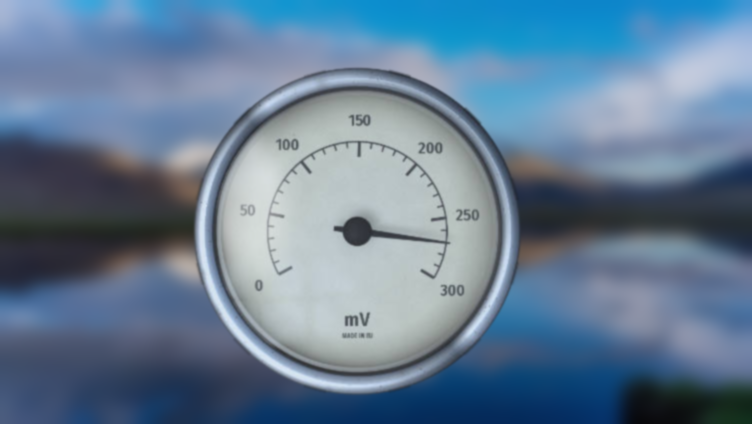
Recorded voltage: 270
